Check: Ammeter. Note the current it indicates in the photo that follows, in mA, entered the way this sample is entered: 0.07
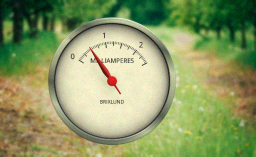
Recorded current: 0.5
